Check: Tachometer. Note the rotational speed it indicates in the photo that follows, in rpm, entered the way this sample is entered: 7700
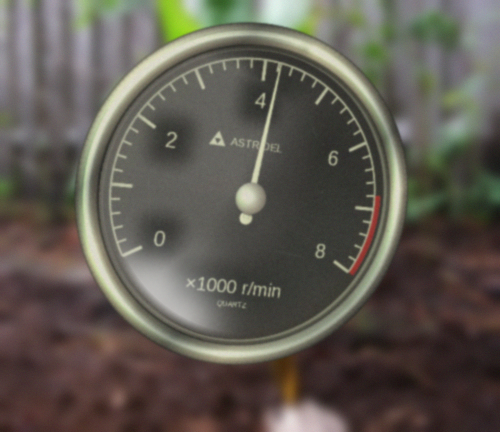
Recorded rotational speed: 4200
